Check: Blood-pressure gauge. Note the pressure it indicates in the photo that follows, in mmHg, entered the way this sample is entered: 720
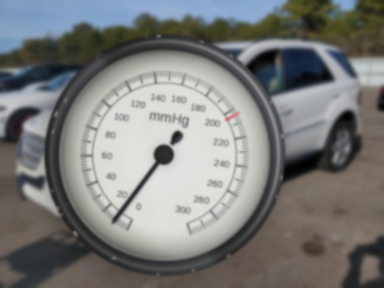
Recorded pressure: 10
